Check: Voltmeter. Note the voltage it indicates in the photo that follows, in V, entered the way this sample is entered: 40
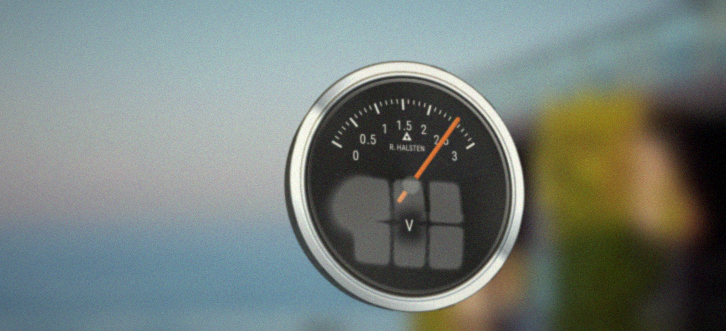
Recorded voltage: 2.5
